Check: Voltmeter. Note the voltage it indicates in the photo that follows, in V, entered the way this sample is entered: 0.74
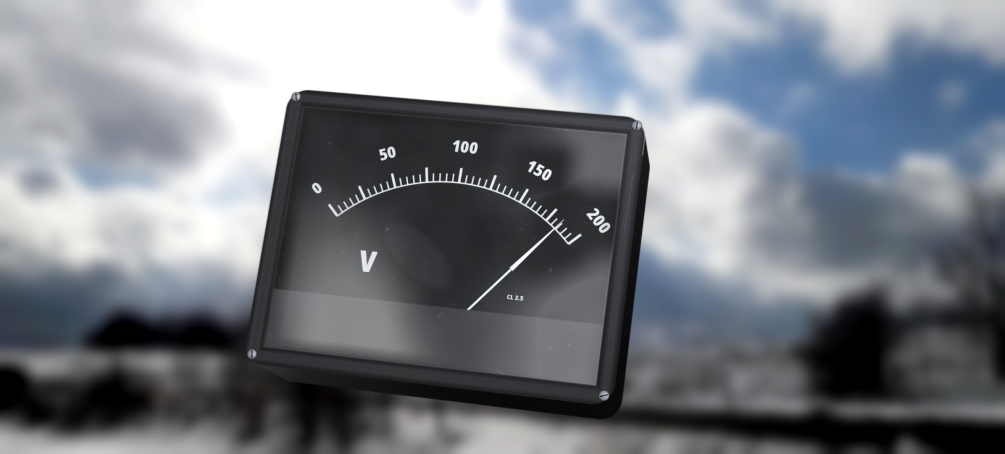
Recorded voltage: 185
